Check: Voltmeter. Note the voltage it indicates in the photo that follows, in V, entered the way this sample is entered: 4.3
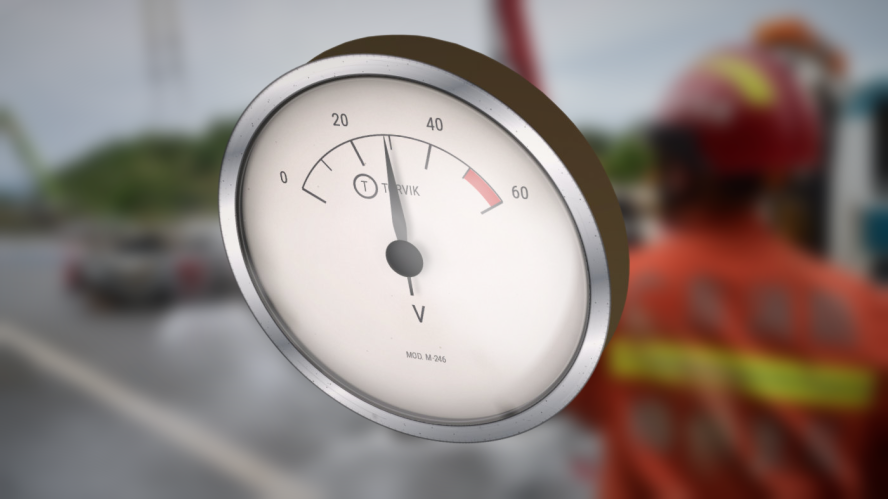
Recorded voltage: 30
